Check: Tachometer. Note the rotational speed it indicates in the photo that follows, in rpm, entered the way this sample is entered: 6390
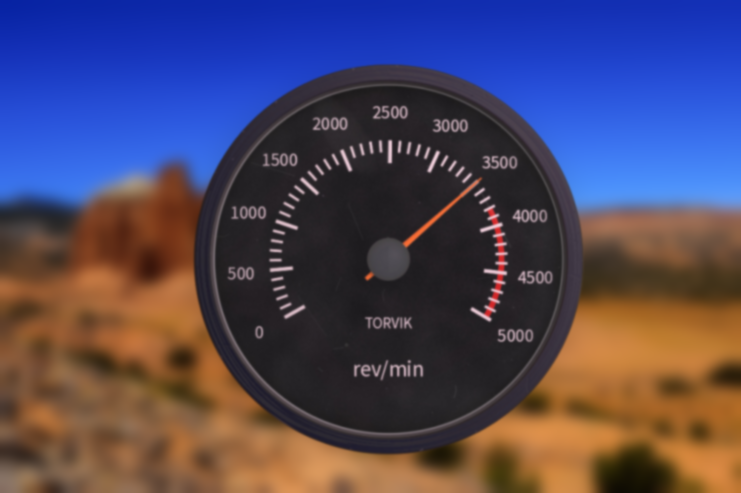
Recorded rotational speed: 3500
